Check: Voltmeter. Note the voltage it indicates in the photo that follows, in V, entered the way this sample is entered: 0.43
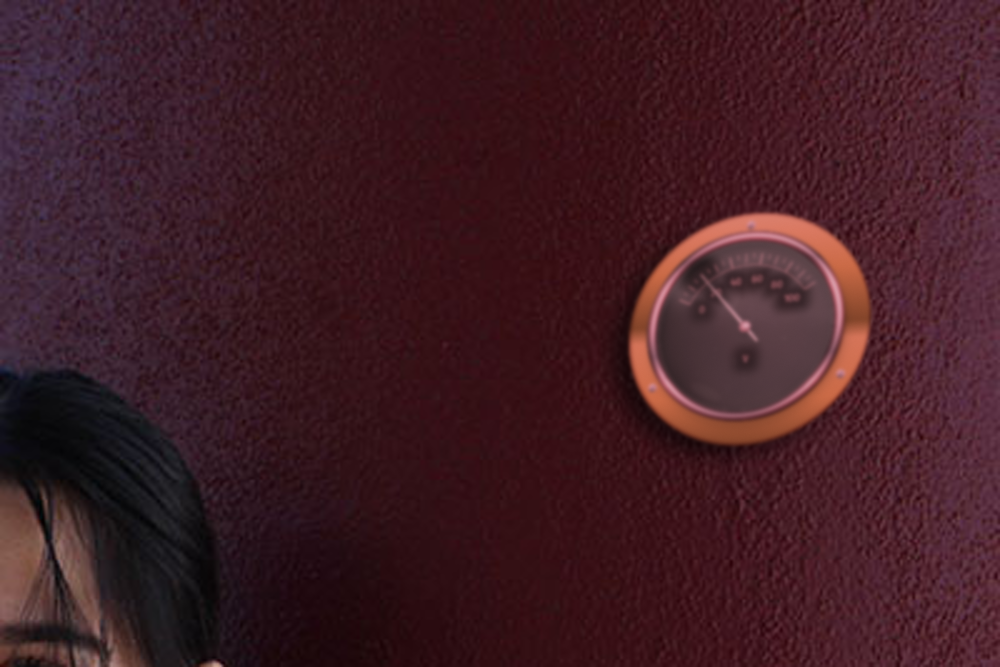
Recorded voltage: 20
